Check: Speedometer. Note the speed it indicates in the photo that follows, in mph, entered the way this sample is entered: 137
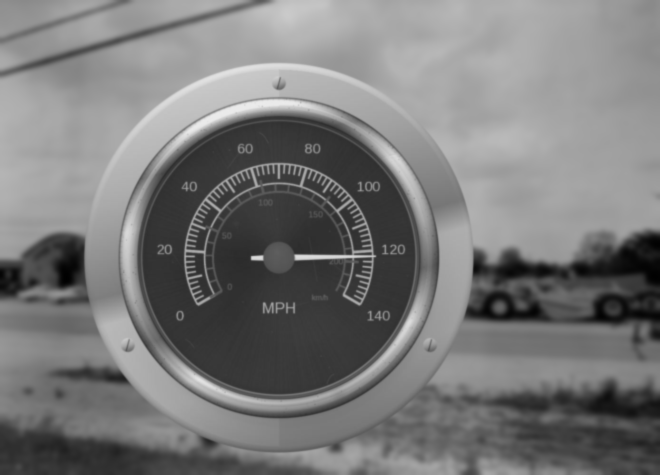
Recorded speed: 122
